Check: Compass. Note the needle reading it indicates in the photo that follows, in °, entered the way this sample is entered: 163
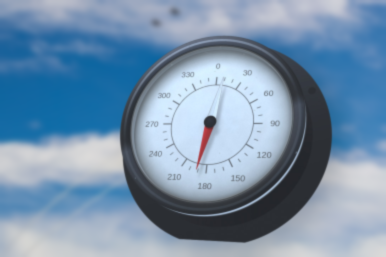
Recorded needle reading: 190
